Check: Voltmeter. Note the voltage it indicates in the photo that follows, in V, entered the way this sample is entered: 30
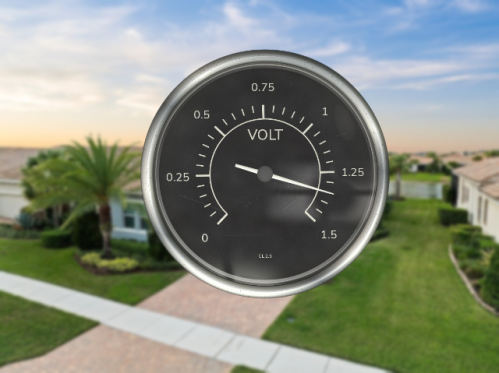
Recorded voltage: 1.35
